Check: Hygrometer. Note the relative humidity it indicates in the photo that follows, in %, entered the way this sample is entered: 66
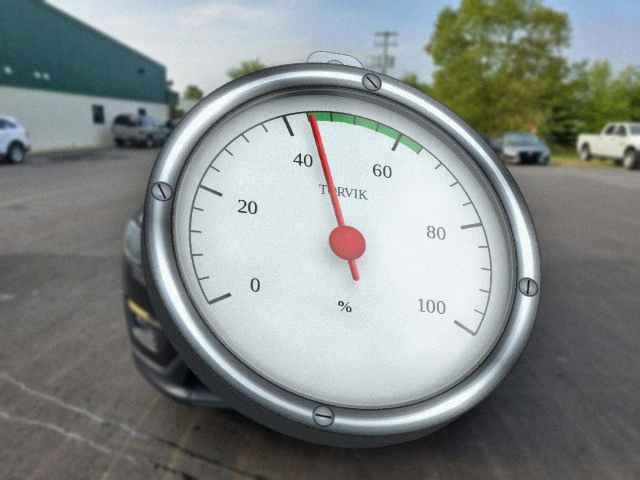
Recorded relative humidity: 44
